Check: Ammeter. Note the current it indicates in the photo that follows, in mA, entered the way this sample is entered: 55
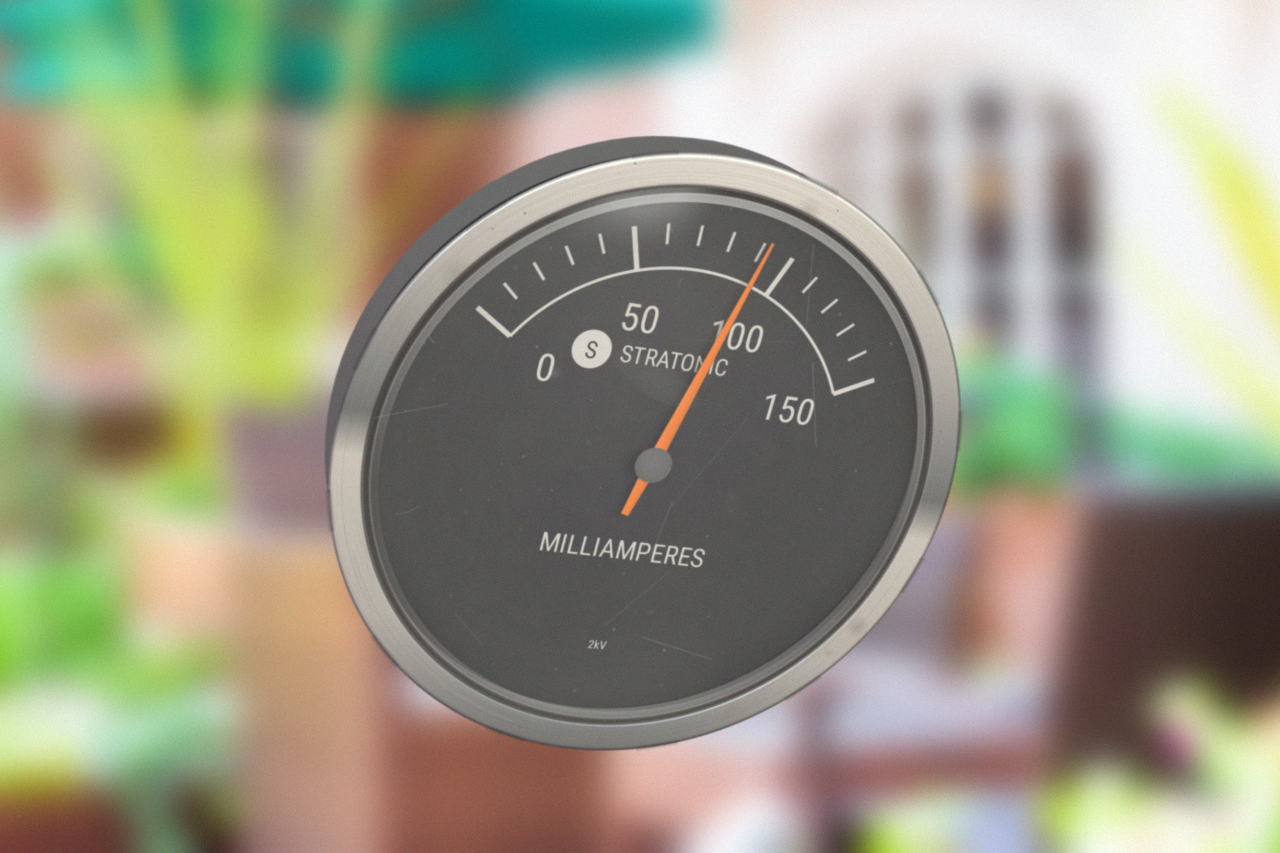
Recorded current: 90
